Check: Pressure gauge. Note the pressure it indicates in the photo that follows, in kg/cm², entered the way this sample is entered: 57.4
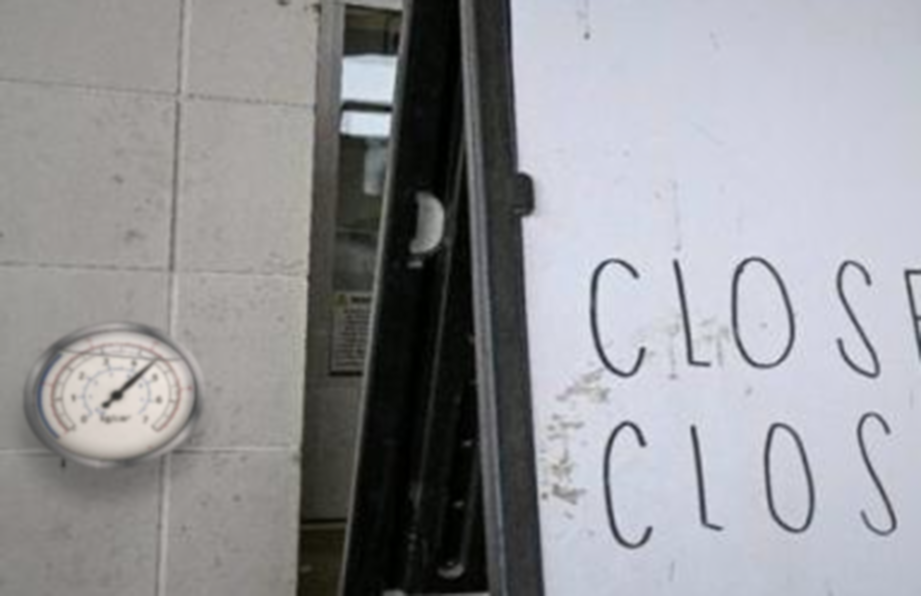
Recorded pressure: 4.5
